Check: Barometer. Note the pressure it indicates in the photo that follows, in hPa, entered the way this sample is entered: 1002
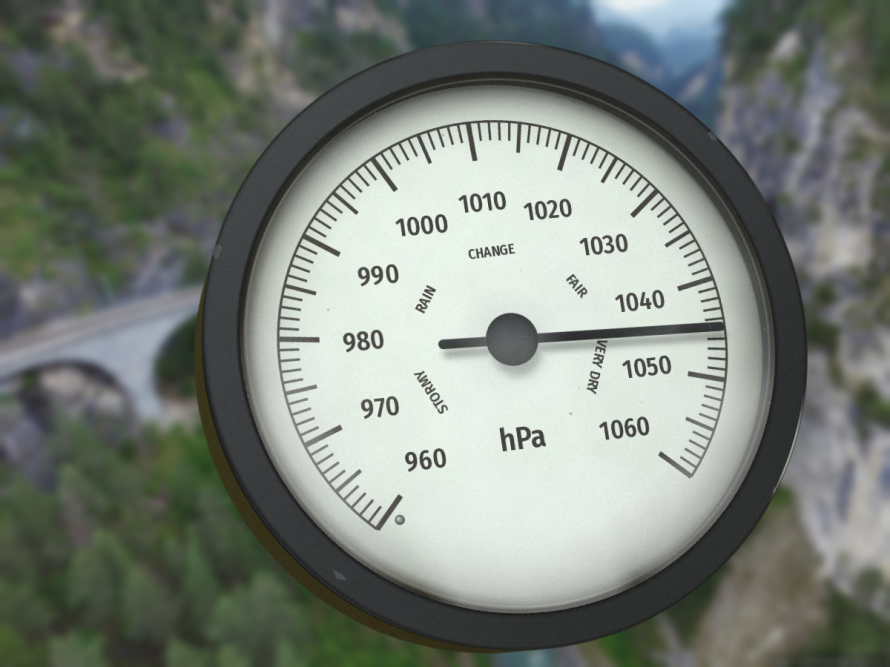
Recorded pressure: 1045
